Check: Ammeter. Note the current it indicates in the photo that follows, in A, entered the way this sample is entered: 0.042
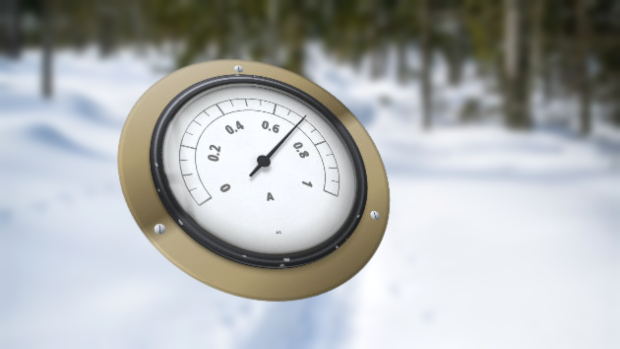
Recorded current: 0.7
